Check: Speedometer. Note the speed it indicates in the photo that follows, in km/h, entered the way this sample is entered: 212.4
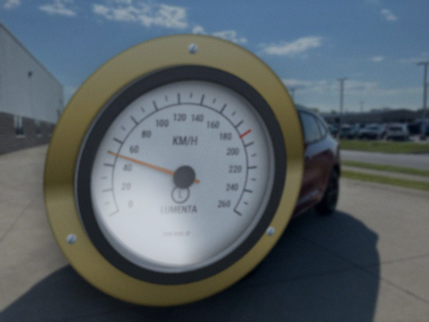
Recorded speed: 50
